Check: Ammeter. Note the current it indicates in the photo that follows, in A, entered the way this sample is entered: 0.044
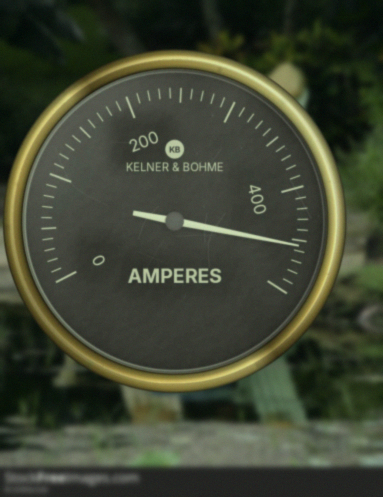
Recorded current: 455
